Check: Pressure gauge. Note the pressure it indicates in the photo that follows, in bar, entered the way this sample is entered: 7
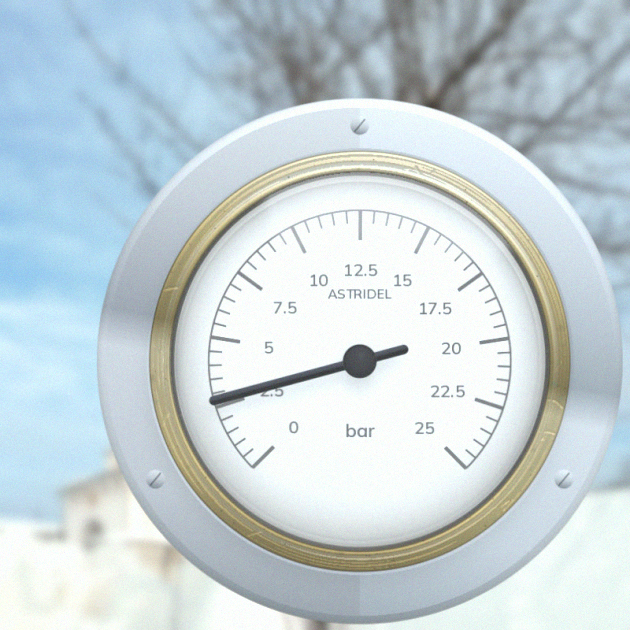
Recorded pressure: 2.75
